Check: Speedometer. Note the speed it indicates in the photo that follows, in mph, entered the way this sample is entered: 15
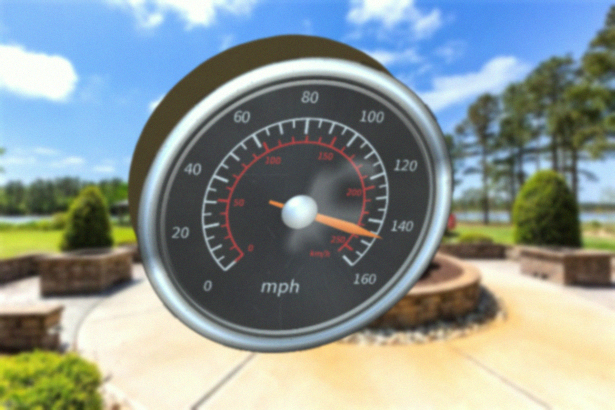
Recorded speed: 145
